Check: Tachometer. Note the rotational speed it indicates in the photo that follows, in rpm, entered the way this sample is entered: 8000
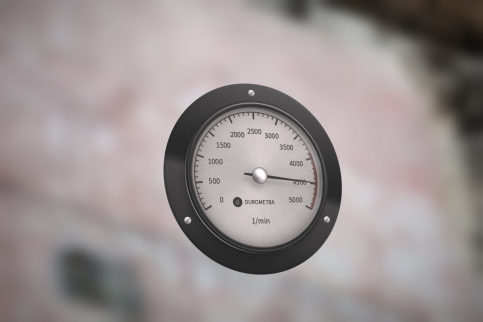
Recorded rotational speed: 4500
